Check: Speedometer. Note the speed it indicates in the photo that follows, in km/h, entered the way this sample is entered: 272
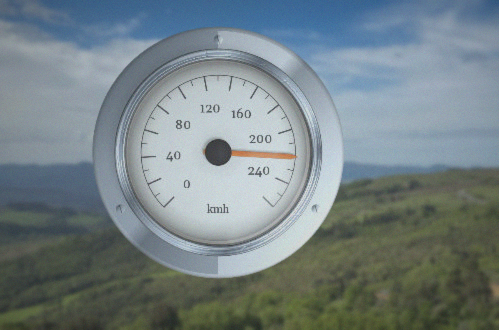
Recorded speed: 220
